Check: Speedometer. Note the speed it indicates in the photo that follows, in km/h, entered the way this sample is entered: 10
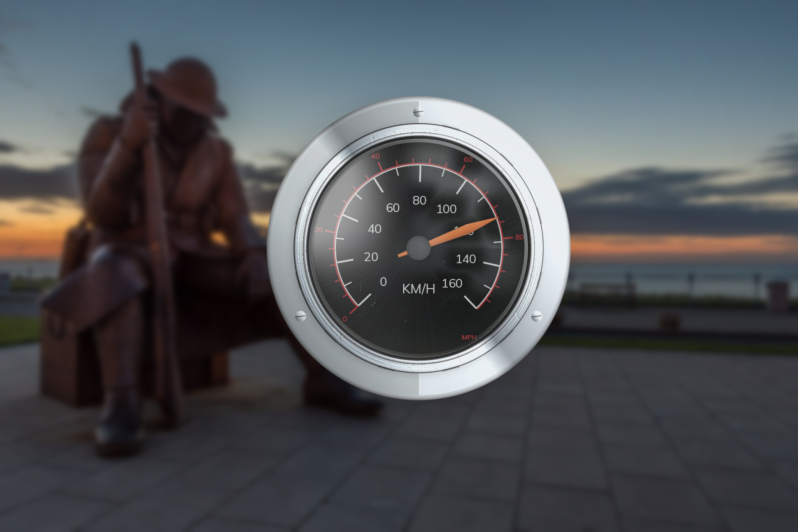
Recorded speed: 120
